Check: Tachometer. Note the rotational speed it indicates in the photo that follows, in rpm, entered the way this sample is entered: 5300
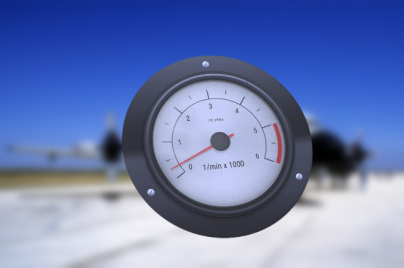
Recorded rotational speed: 250
